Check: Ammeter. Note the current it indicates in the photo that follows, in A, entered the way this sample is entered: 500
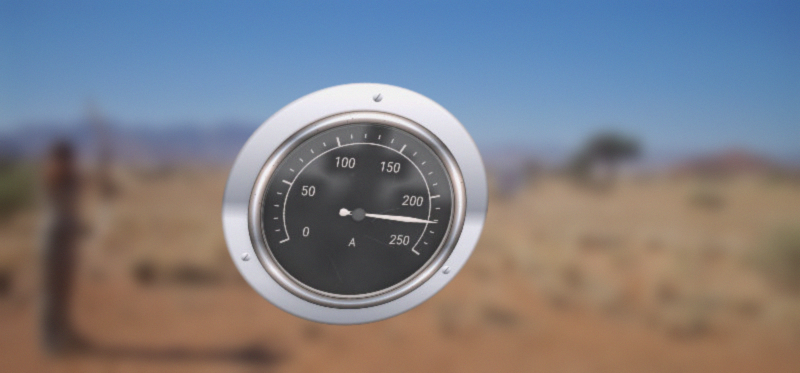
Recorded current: 220
